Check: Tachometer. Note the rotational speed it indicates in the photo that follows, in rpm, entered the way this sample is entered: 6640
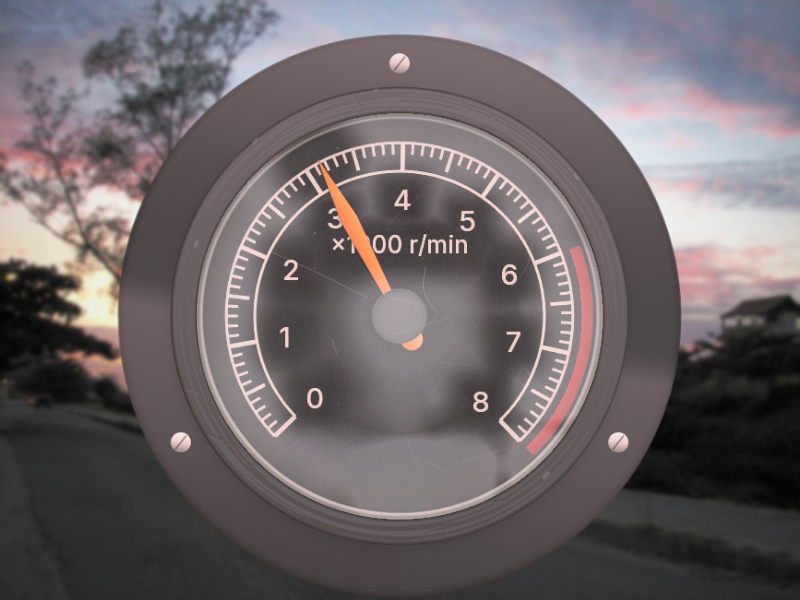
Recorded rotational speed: 3150
